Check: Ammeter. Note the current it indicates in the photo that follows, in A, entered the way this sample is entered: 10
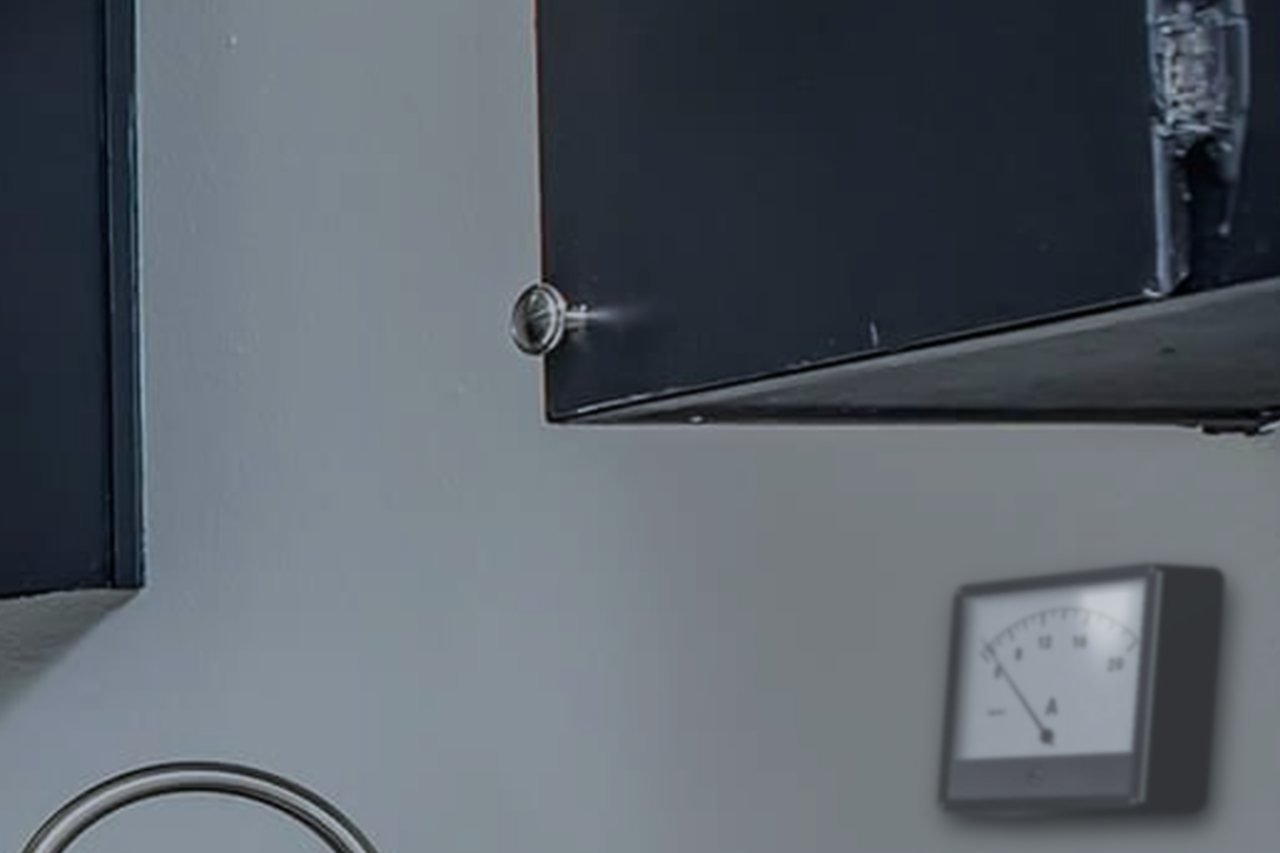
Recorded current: 4
